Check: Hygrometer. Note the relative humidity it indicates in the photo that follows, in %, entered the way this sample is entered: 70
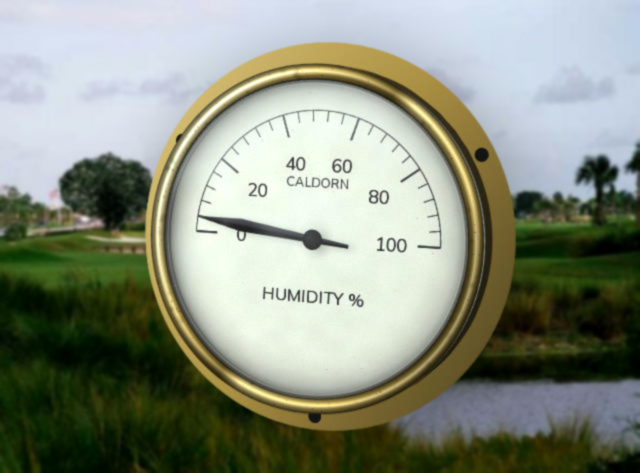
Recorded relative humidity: 4
